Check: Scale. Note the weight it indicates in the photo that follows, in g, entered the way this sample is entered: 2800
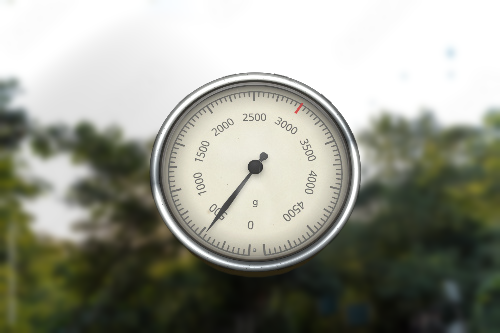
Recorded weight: 450
